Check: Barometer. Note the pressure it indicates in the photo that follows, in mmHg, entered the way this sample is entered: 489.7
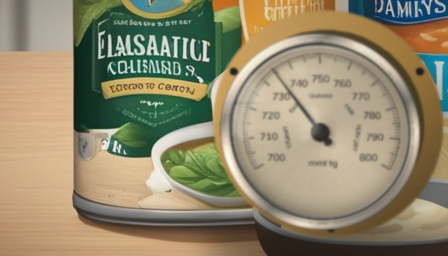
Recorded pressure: 735
